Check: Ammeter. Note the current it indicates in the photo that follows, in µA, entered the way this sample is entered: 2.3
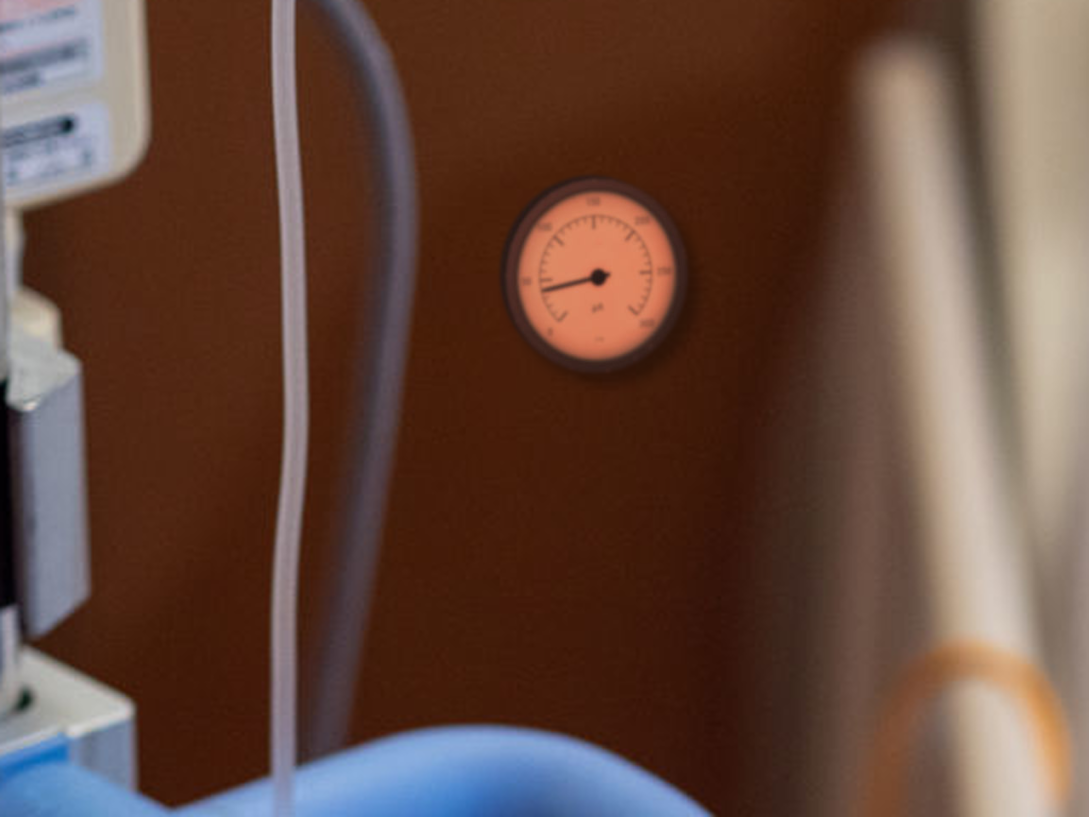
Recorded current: 40
